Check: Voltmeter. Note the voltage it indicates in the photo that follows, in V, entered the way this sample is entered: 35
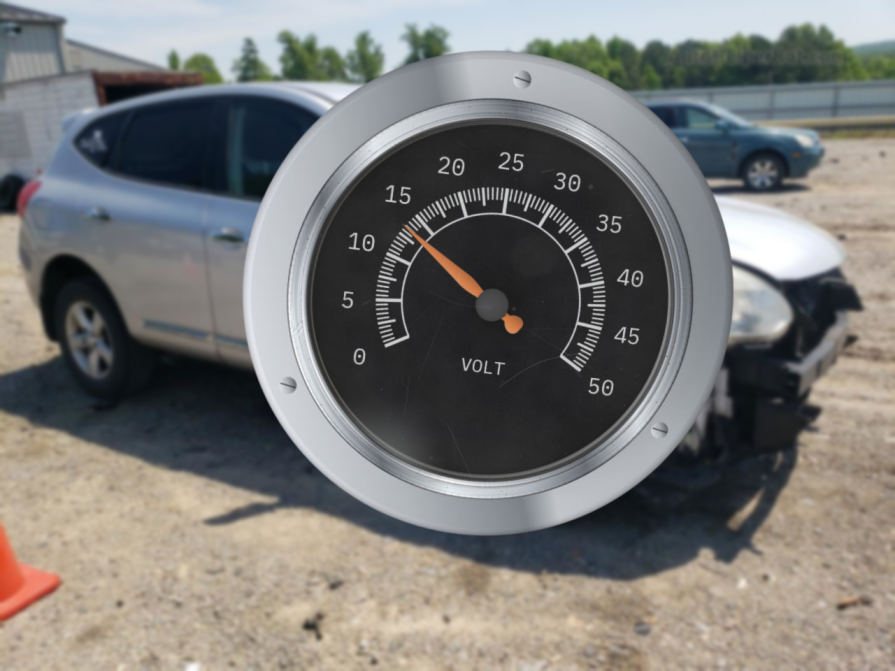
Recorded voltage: 13.5
